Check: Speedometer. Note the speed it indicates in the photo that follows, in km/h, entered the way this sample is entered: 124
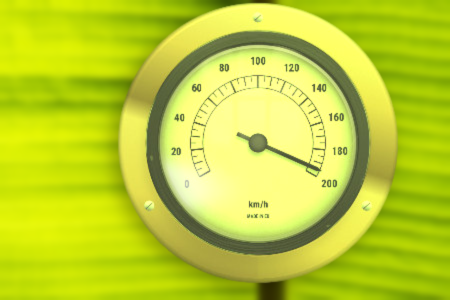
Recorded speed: 195
